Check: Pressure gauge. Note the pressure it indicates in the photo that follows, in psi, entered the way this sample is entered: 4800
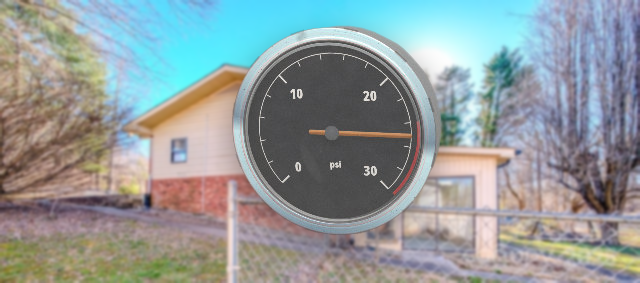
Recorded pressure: 25
